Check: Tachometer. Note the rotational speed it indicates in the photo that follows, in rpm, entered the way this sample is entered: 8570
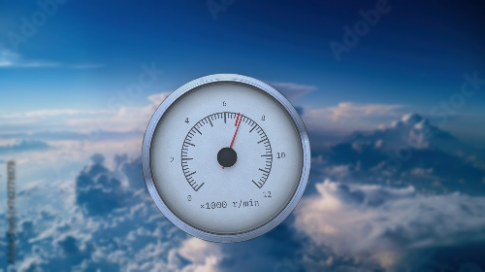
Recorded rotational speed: 7000
